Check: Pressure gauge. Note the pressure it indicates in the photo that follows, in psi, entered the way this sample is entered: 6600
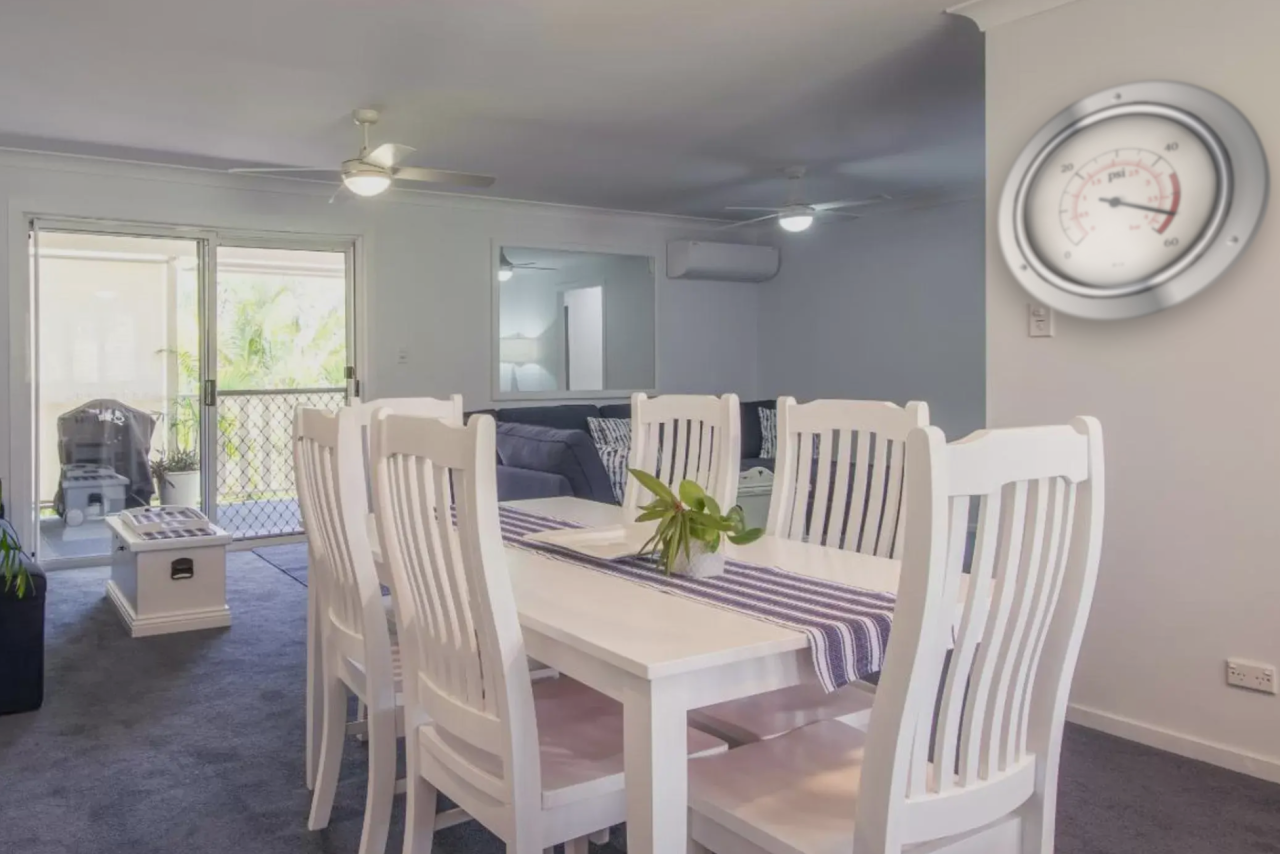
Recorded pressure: 55
